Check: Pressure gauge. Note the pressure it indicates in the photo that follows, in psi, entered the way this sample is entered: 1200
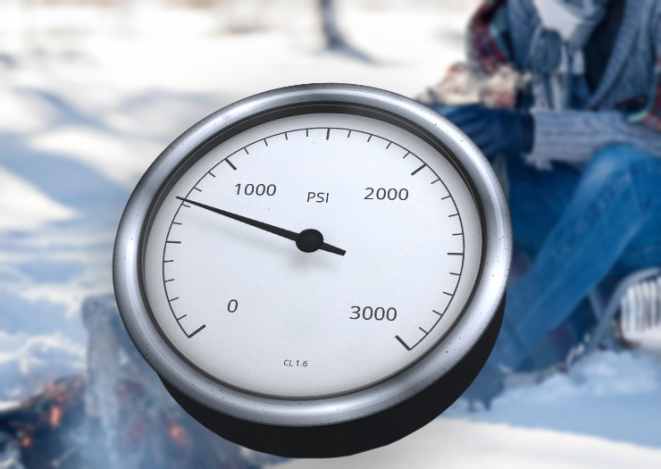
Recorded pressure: 700
